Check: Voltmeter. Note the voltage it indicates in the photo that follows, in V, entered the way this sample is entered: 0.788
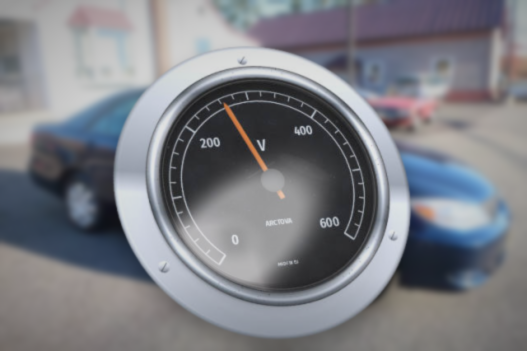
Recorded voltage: 260
